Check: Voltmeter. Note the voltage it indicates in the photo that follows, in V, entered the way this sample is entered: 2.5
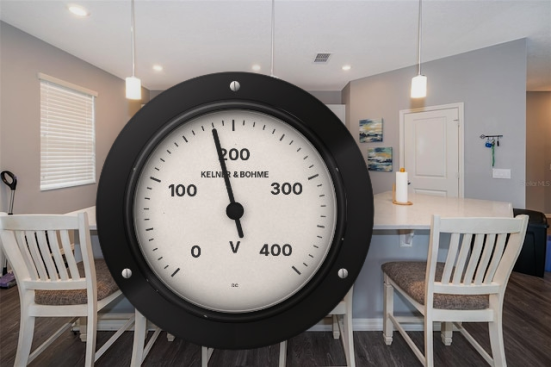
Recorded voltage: 180
